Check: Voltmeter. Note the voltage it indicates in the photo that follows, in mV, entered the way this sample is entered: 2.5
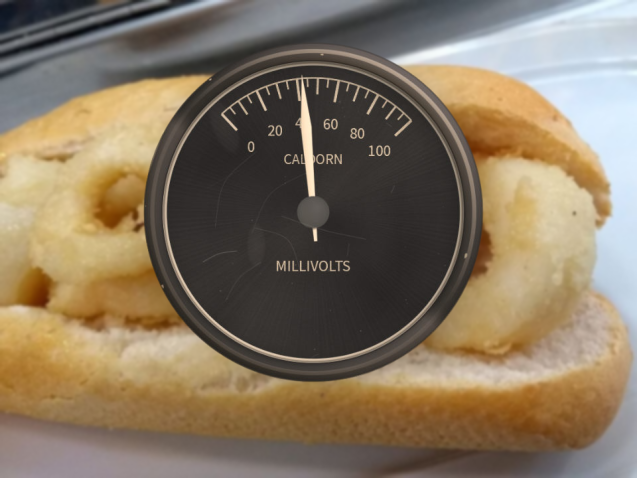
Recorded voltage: 42.5
